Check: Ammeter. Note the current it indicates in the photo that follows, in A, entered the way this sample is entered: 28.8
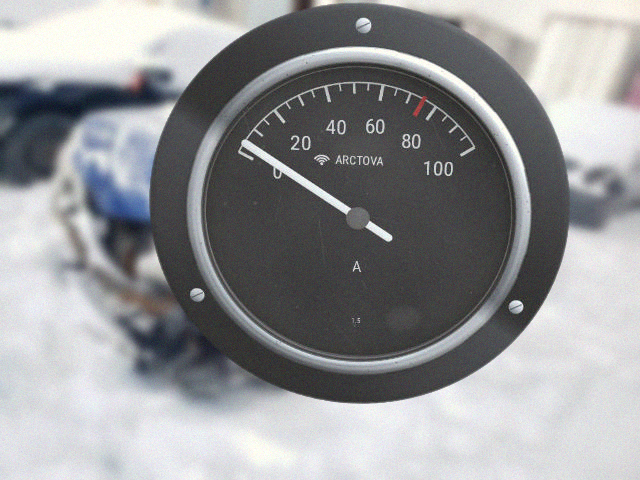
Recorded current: 5
